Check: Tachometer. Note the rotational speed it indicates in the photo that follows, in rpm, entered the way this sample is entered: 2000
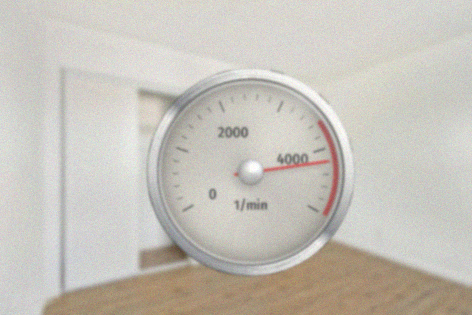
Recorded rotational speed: 4200
